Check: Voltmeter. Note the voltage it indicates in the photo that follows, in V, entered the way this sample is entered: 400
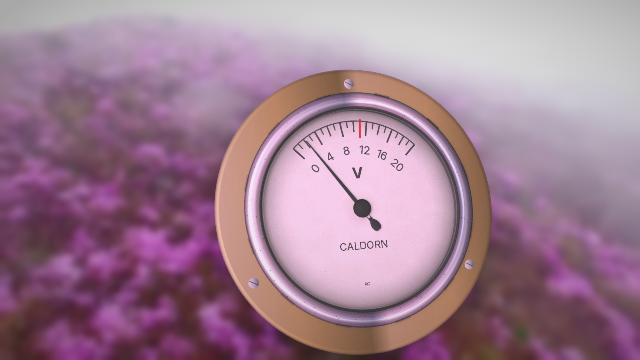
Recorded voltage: 2
